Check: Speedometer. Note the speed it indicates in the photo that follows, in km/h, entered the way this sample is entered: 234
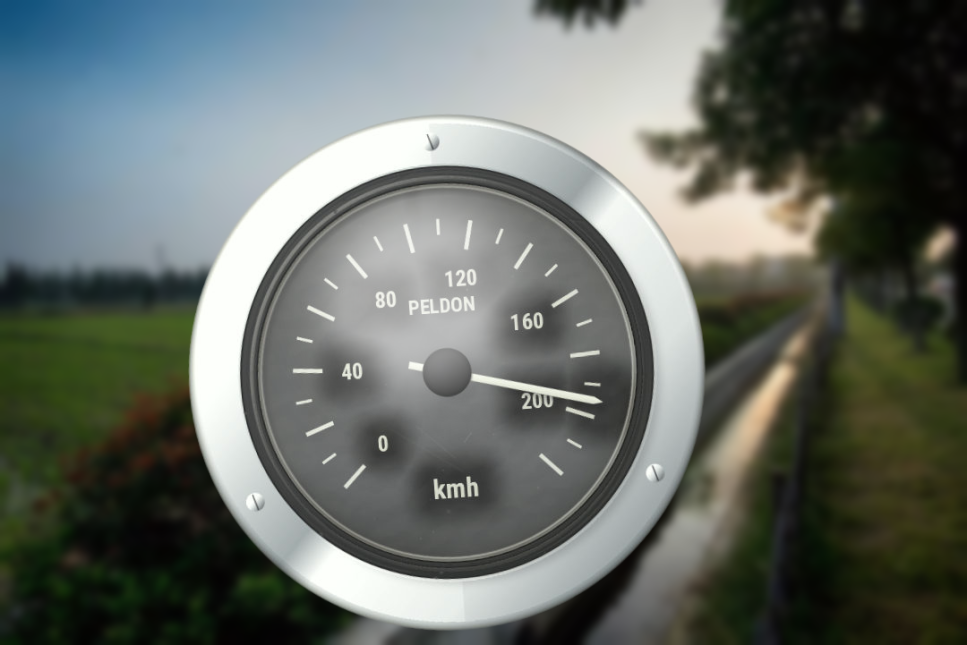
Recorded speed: 195
